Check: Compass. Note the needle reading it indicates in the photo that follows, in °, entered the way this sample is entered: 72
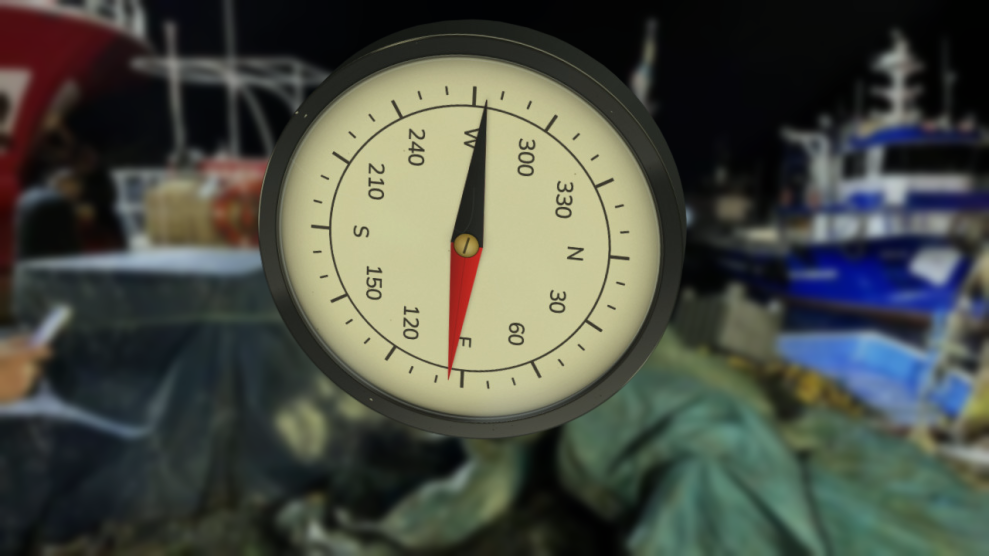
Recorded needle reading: 95
